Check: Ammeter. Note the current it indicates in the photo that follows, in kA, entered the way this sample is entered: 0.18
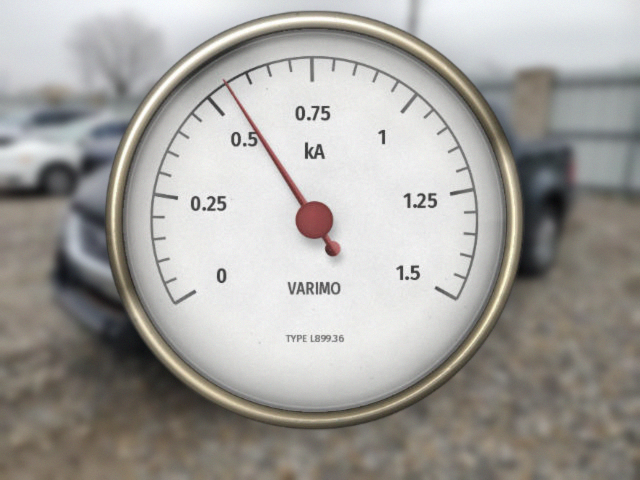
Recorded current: 0.55
